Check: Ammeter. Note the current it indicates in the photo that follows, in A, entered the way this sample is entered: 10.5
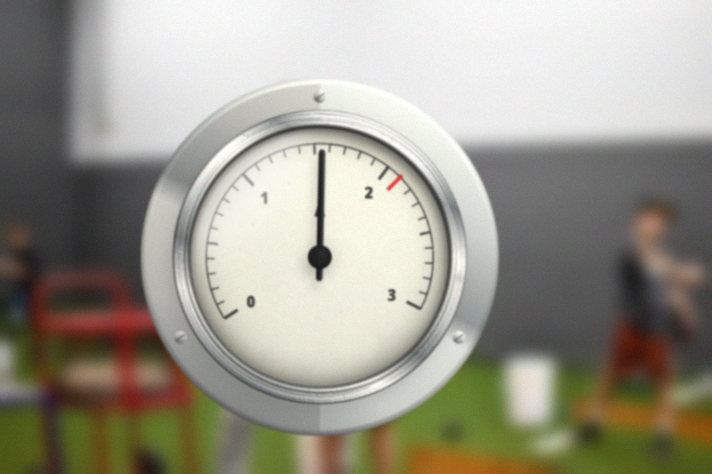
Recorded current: 1.55
